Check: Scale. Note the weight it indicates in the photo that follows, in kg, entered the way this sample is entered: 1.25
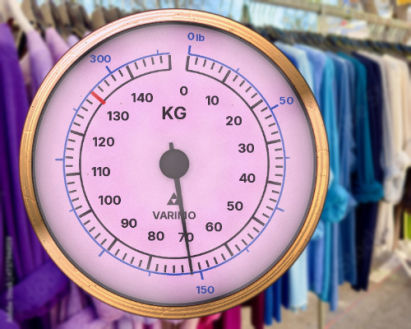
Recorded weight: 70
